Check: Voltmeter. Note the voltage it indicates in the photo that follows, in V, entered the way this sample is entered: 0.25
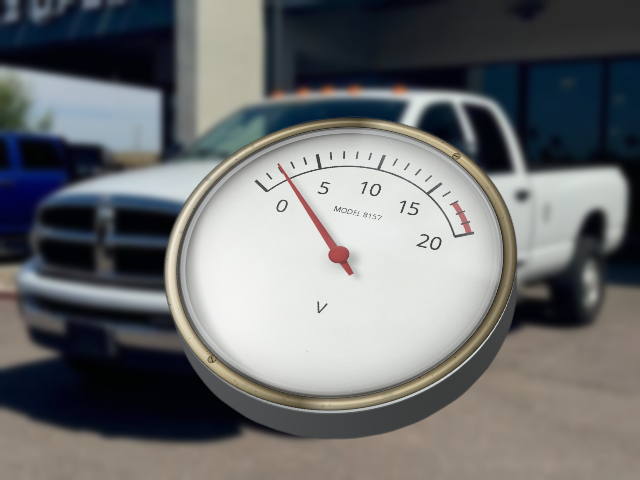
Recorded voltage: 2
